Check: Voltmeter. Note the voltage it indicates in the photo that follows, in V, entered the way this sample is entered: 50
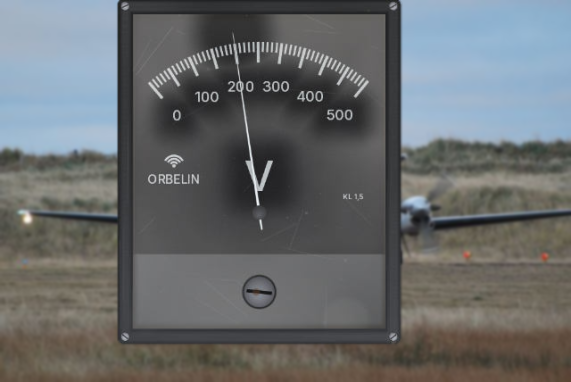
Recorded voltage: 200
